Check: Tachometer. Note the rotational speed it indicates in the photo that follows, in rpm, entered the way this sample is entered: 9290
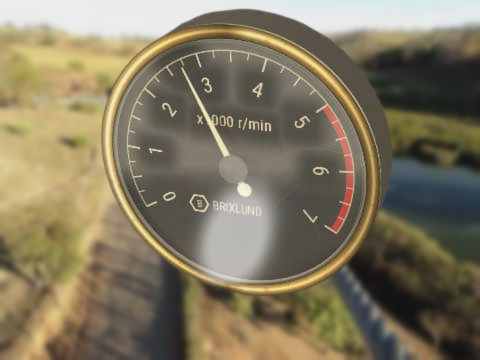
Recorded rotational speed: 2750
